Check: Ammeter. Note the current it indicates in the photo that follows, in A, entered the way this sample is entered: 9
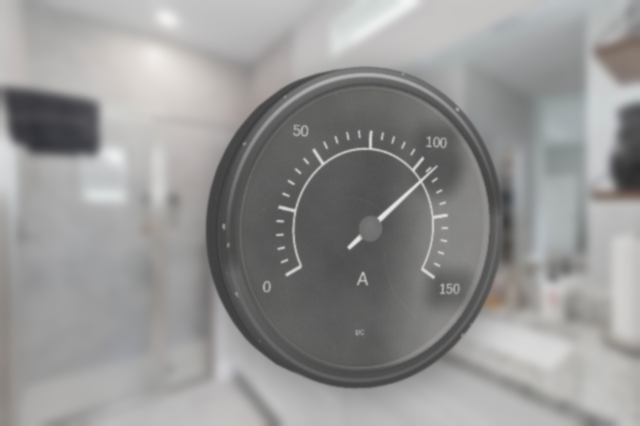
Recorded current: 105
